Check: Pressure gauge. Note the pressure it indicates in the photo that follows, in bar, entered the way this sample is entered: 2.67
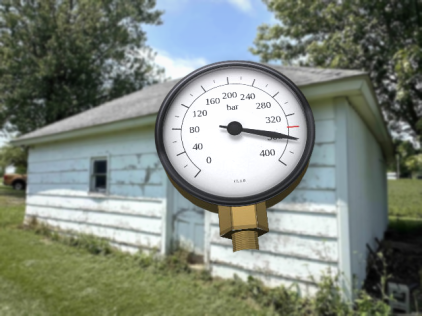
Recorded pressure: 360
